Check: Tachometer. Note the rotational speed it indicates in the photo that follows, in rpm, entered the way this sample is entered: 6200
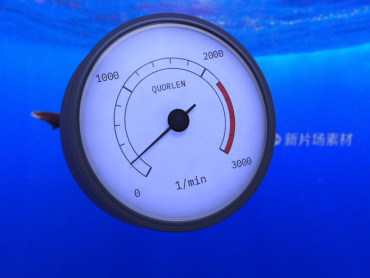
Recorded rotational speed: 200
